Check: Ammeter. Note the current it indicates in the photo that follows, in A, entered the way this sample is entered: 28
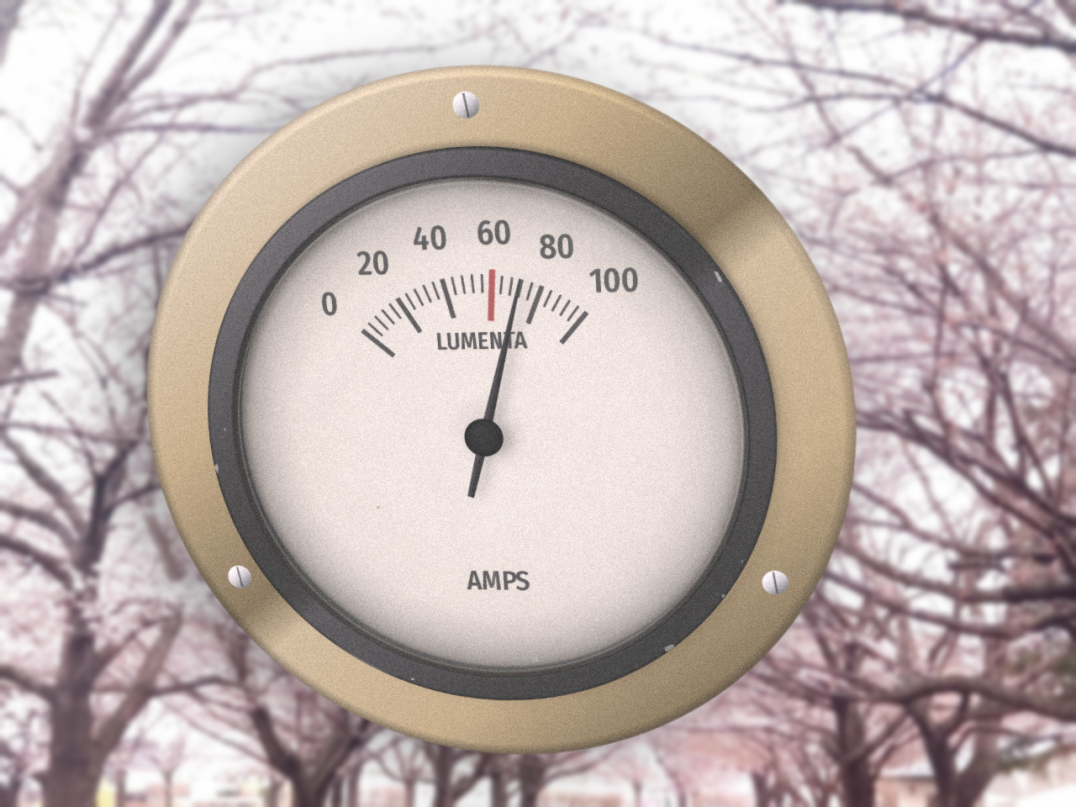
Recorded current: 72
